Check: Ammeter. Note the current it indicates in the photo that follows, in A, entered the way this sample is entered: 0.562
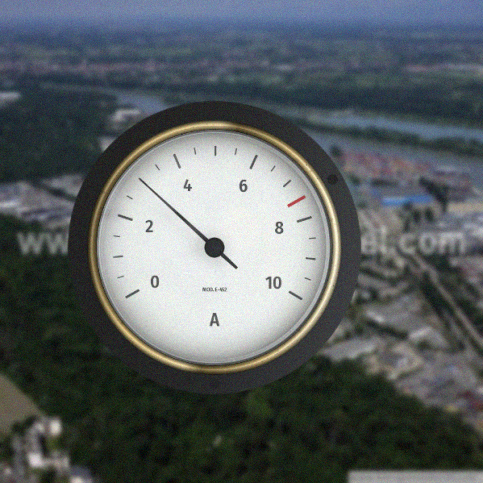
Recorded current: 3
